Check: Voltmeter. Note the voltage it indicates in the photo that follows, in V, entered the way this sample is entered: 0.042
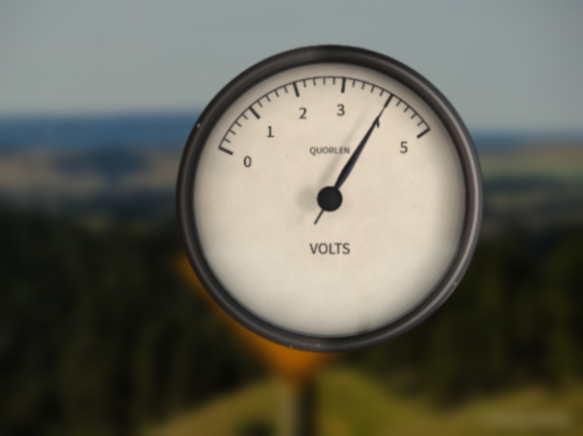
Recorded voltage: 4
